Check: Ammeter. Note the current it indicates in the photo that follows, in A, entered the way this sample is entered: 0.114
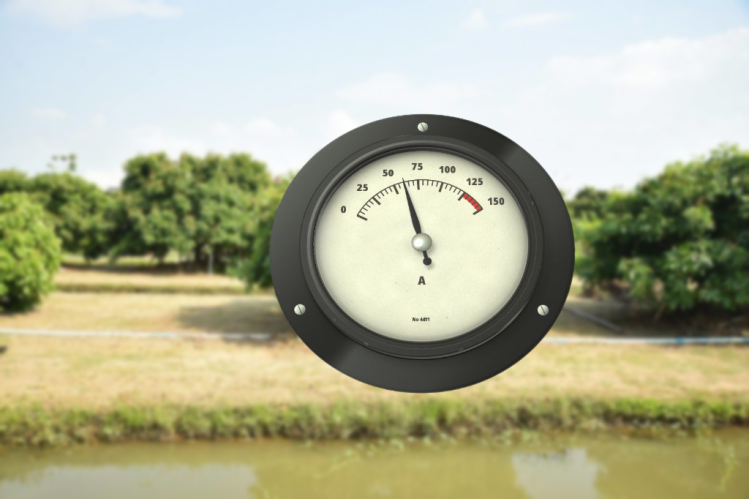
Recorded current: 60
